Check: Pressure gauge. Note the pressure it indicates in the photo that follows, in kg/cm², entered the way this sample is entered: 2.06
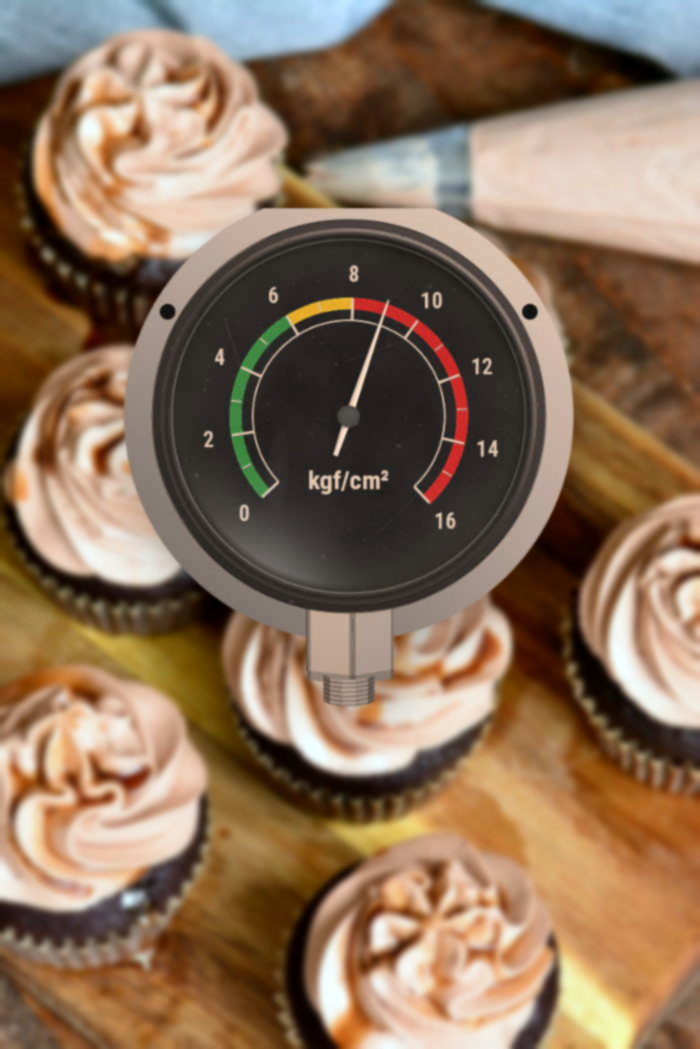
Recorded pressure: 9
